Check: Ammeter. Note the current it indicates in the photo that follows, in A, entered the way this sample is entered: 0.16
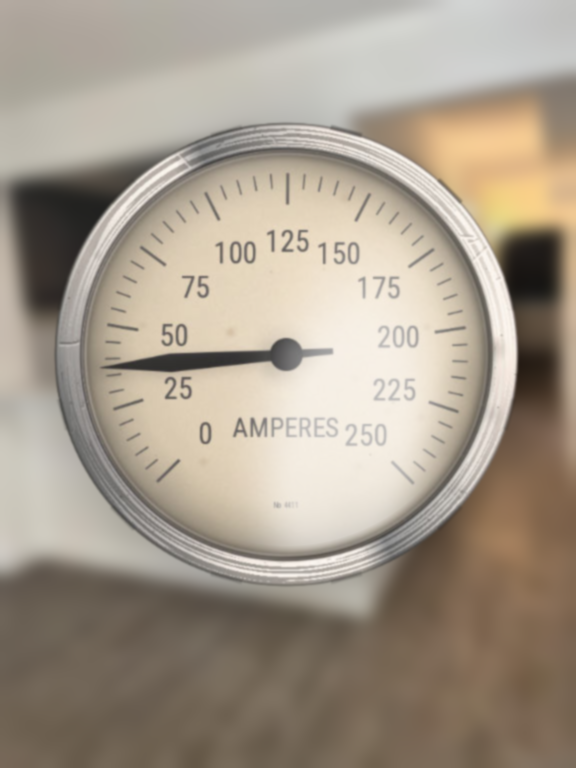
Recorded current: 37.5
